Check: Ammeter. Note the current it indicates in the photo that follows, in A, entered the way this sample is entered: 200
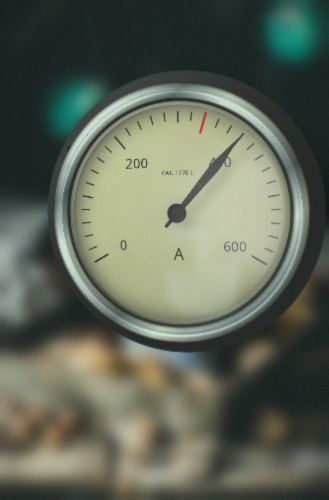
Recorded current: 400
